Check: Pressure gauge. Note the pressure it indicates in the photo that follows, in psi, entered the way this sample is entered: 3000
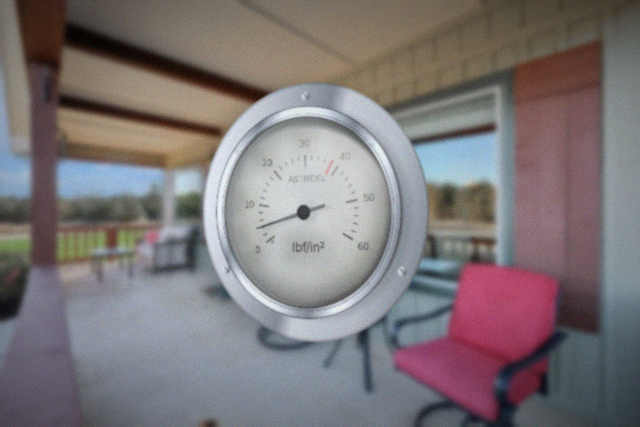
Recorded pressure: 4
